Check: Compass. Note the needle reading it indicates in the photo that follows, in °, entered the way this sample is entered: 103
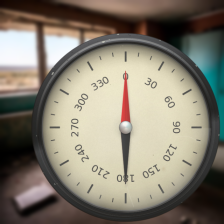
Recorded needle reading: 0
